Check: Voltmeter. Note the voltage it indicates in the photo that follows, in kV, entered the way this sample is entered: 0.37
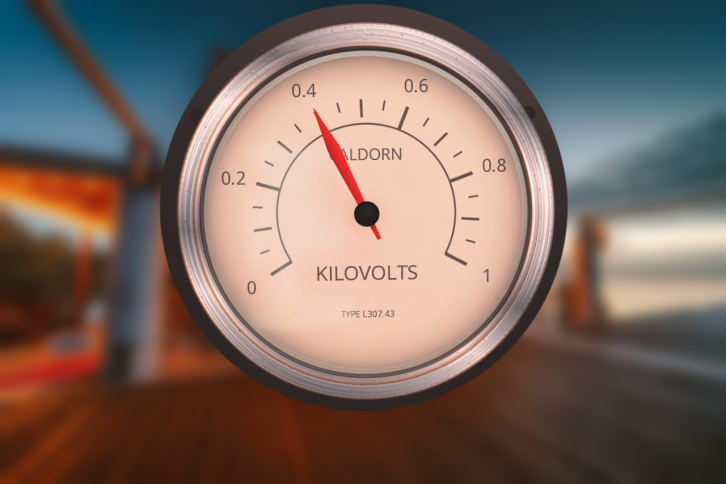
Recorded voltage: 0.4
